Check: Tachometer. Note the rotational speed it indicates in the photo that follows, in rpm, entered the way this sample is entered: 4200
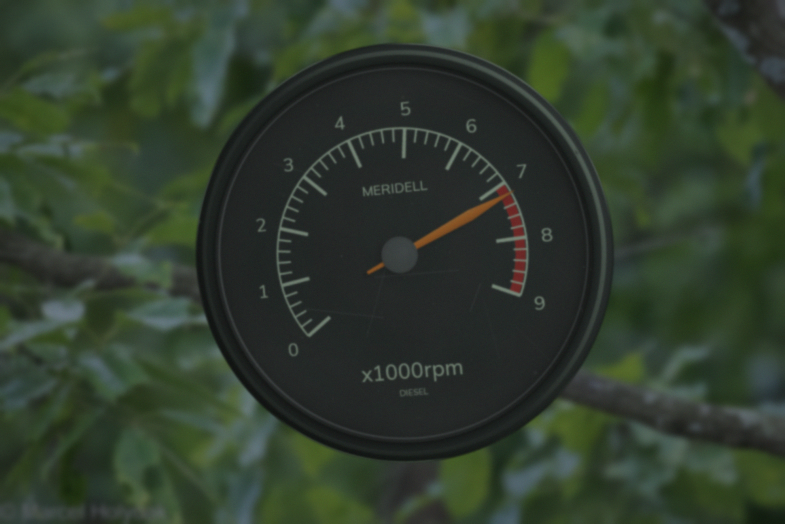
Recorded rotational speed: 7200
